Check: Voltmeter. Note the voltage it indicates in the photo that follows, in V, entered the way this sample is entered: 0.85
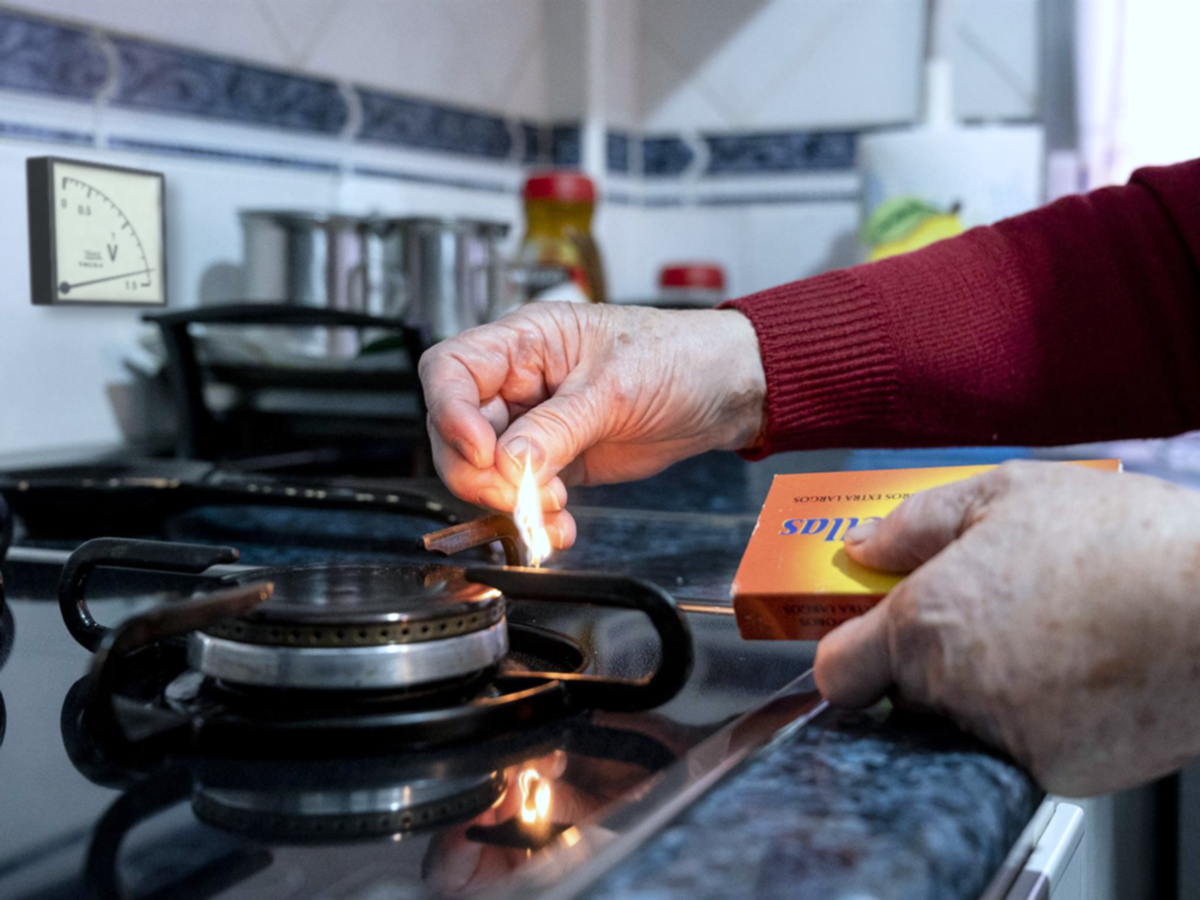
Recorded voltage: 1.4
